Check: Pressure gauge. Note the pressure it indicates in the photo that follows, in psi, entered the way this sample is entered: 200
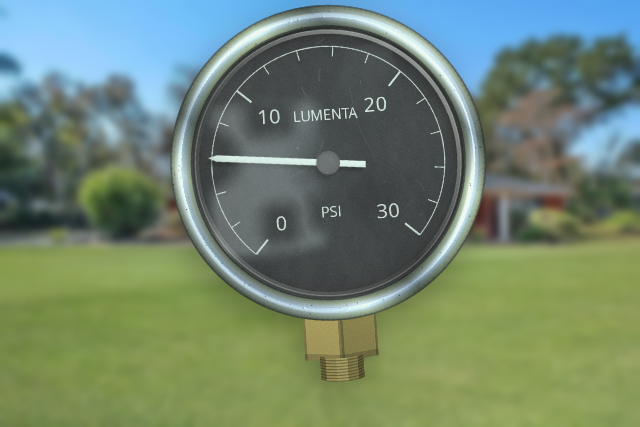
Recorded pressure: 6
